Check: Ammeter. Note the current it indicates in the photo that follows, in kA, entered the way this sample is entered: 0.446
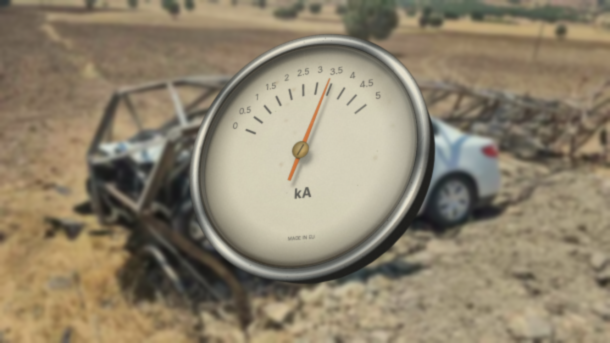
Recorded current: 3.5
